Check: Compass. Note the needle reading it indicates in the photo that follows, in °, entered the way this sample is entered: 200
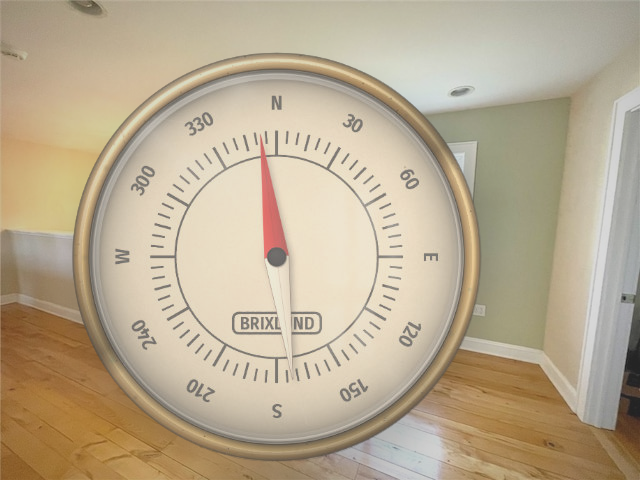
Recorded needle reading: 352.5
